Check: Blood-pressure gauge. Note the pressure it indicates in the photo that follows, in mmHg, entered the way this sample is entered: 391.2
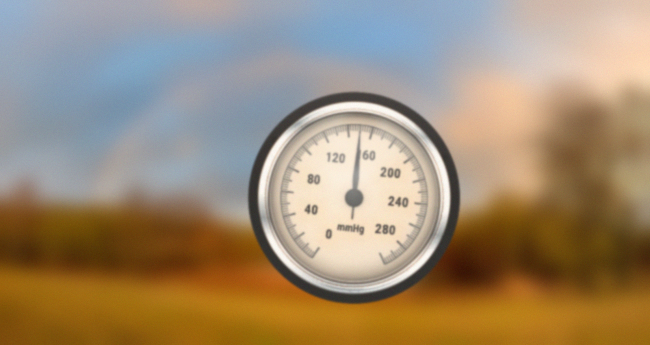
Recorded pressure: 150
